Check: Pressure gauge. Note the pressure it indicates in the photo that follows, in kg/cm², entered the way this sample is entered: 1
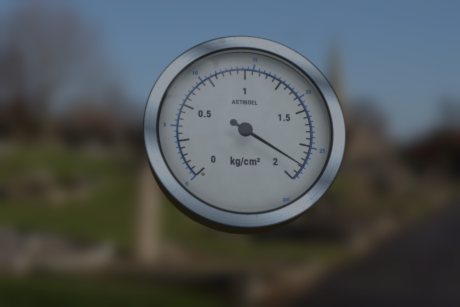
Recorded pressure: 1.9
